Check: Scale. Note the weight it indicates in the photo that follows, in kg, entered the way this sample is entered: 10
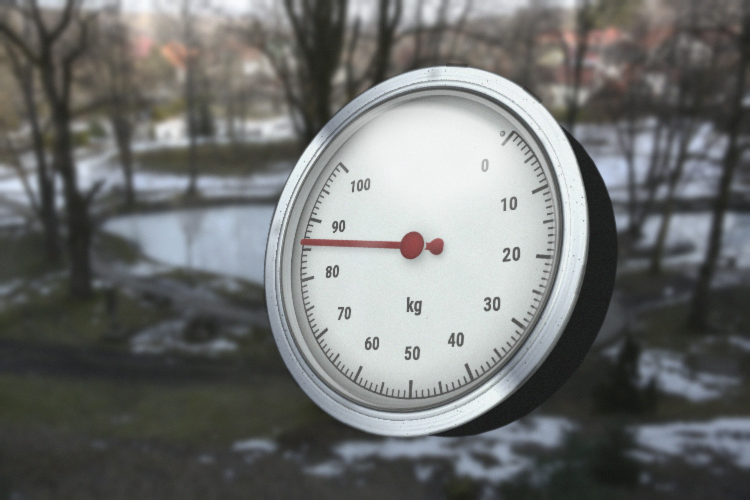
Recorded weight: 86
